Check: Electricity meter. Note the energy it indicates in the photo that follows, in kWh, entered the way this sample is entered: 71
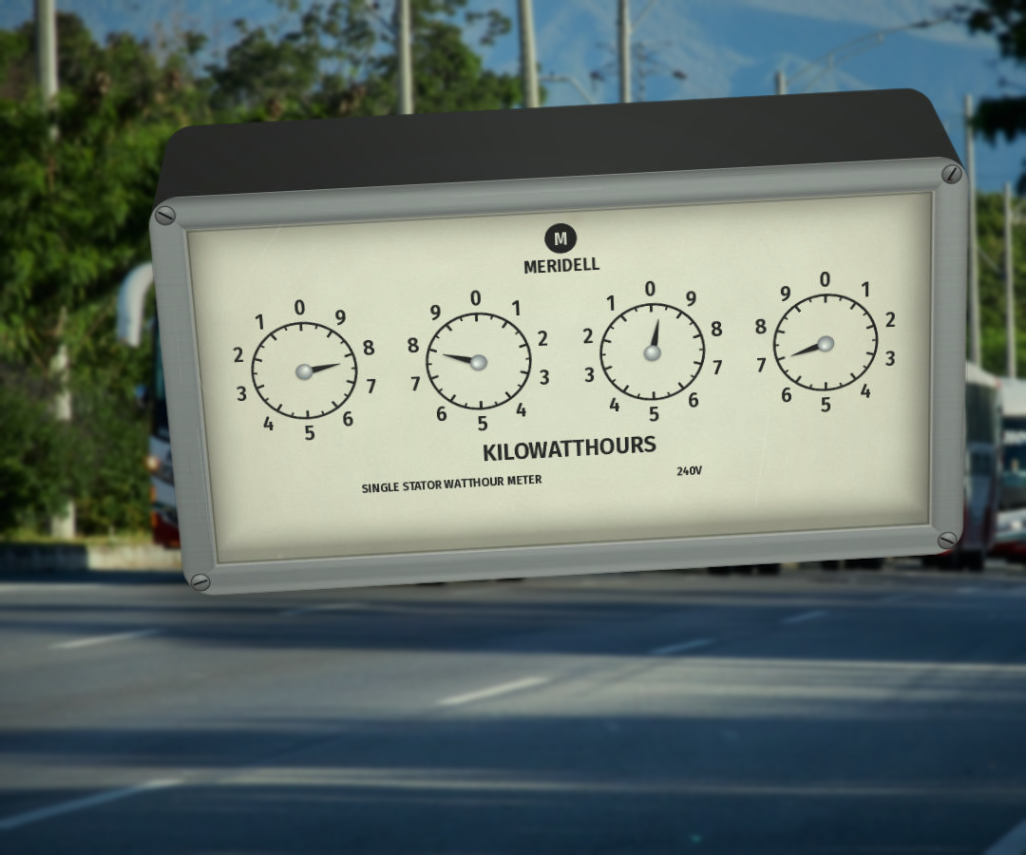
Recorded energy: 7797
